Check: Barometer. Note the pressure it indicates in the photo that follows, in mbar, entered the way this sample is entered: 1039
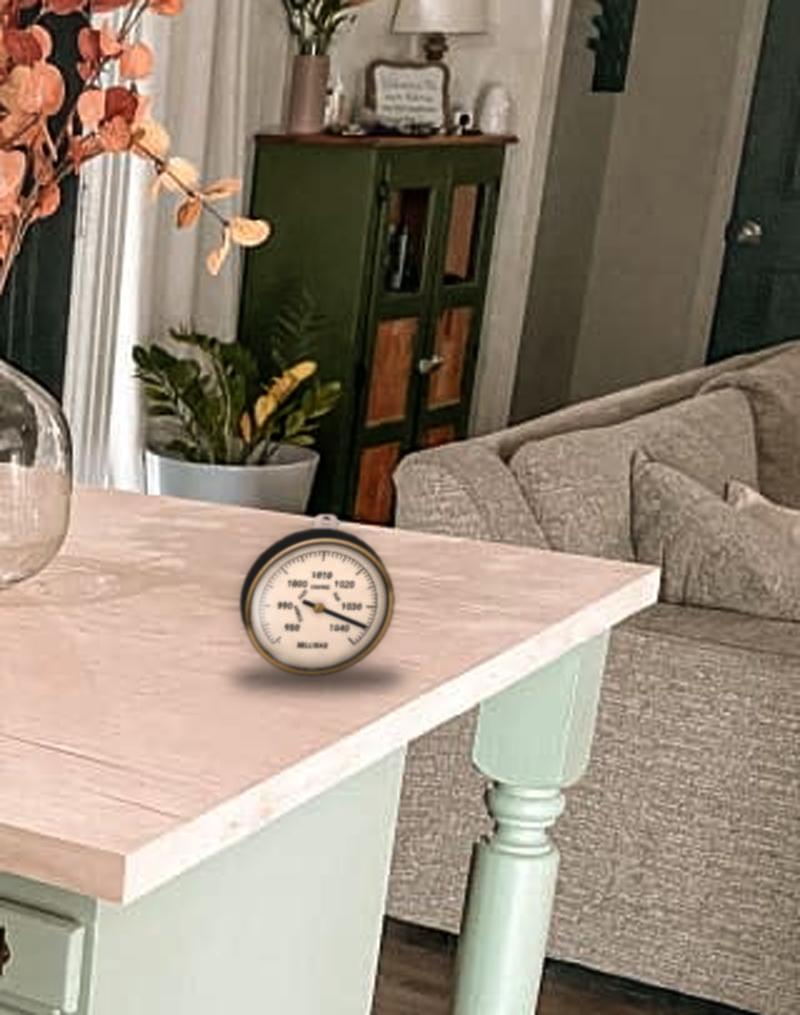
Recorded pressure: 1035
